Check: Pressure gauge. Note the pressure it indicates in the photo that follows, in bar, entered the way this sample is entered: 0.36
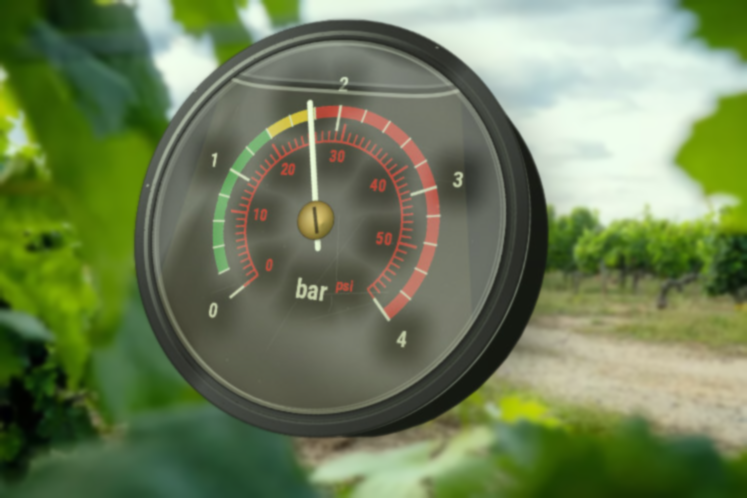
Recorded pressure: 1.8
